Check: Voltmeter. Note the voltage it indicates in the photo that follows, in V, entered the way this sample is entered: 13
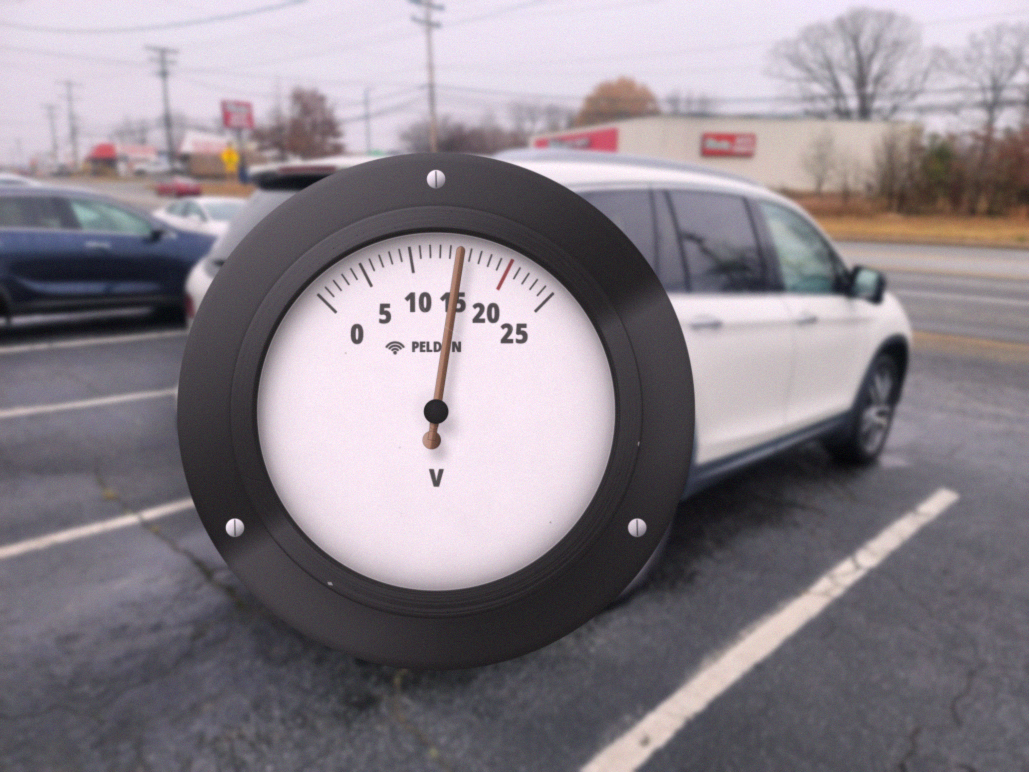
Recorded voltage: 15
